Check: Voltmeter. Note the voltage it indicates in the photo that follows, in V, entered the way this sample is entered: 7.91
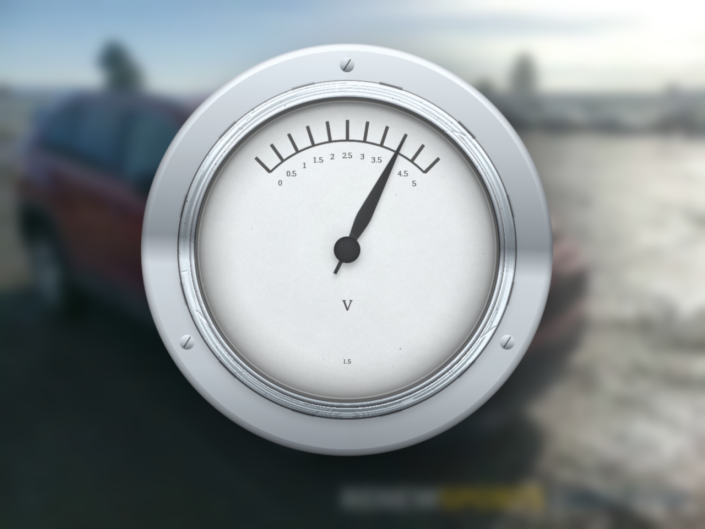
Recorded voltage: 4
